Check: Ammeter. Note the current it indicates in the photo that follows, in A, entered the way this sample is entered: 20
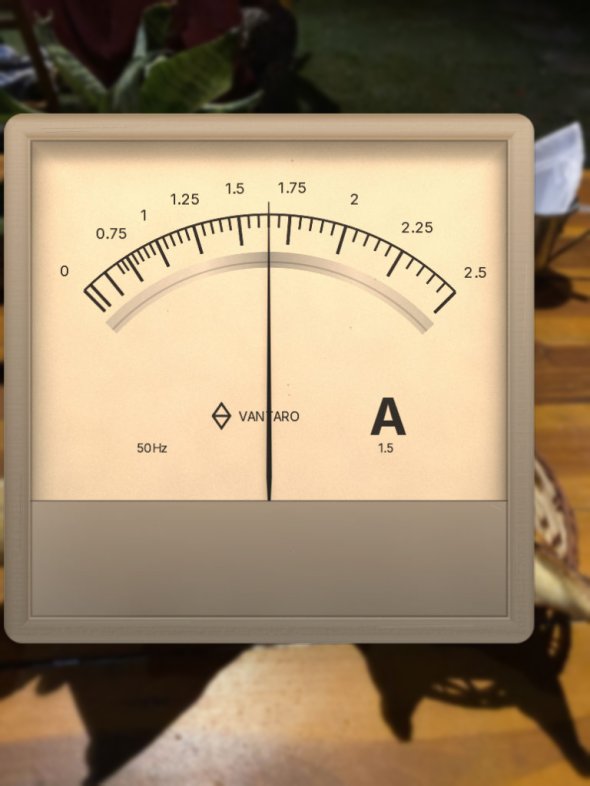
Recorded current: 1.65
